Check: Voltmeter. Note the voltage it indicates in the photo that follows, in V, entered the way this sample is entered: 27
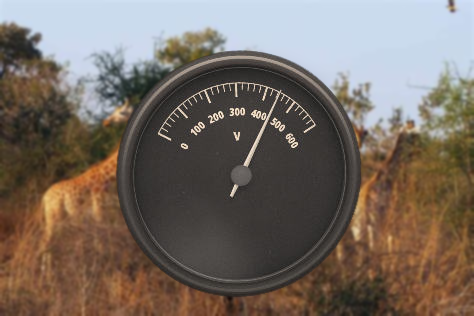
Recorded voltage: 440
